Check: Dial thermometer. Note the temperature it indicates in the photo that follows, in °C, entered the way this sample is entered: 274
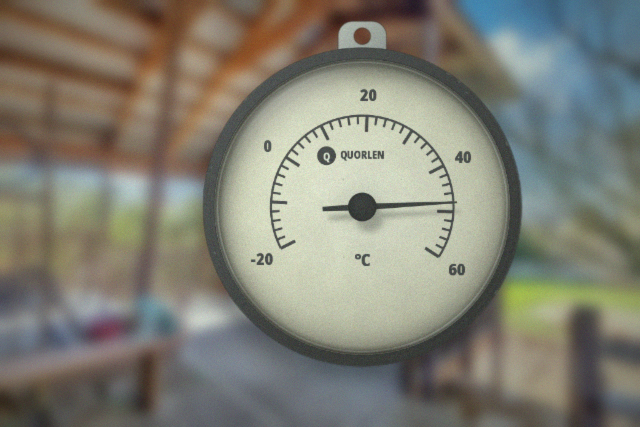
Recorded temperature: 48
